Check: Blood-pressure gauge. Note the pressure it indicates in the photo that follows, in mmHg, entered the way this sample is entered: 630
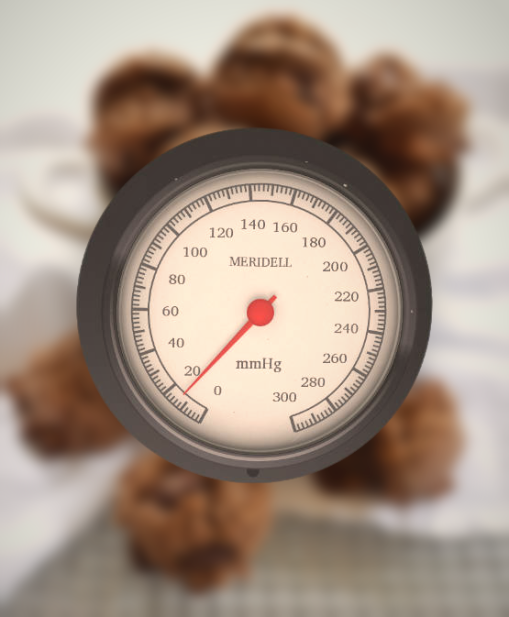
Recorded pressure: 14
